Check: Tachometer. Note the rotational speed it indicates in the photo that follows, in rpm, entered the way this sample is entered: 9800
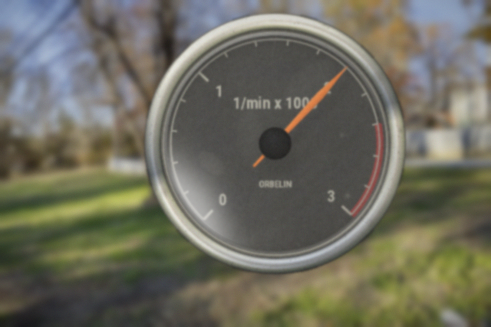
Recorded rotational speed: 2000
